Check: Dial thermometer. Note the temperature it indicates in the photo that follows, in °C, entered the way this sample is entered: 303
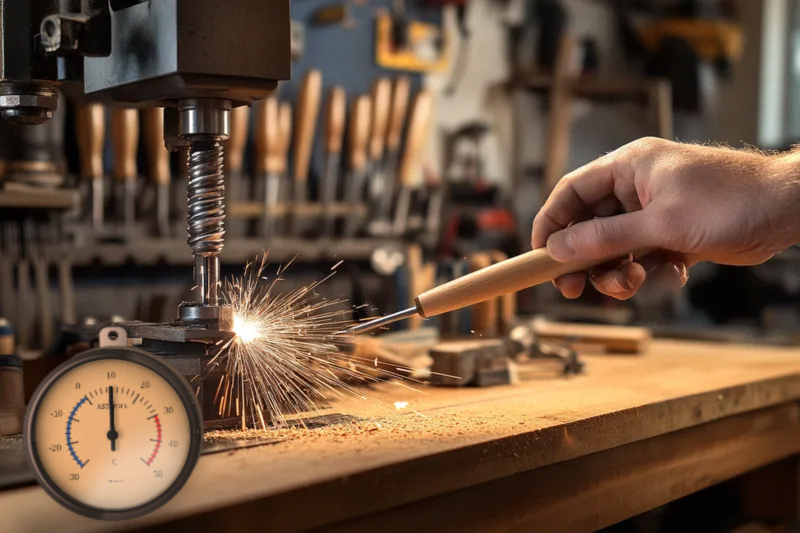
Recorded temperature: 10
